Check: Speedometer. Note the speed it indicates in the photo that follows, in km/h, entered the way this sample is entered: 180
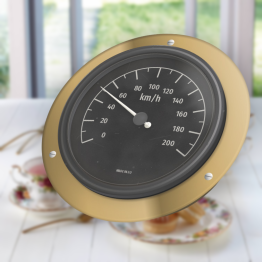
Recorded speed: 50
